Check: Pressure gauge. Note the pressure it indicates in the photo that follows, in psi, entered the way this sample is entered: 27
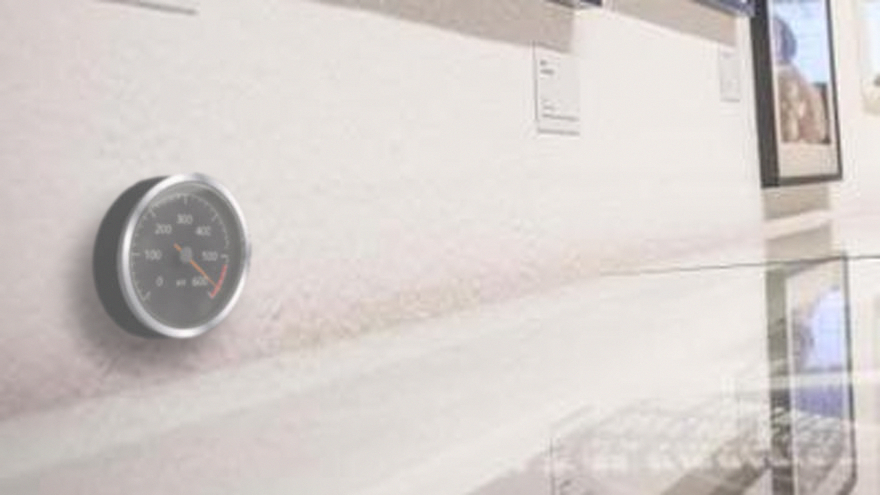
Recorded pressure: 580
